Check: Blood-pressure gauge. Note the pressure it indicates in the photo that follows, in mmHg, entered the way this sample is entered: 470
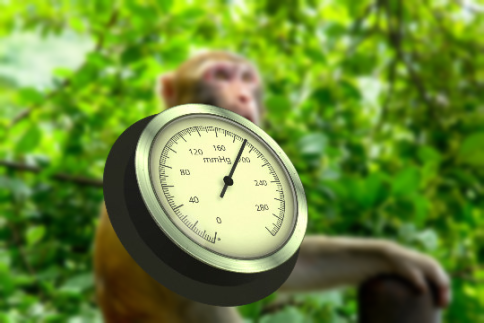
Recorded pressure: 190
